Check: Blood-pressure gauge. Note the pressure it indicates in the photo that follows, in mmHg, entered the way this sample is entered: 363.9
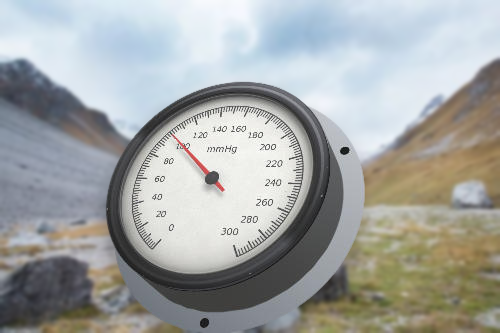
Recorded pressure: 100
